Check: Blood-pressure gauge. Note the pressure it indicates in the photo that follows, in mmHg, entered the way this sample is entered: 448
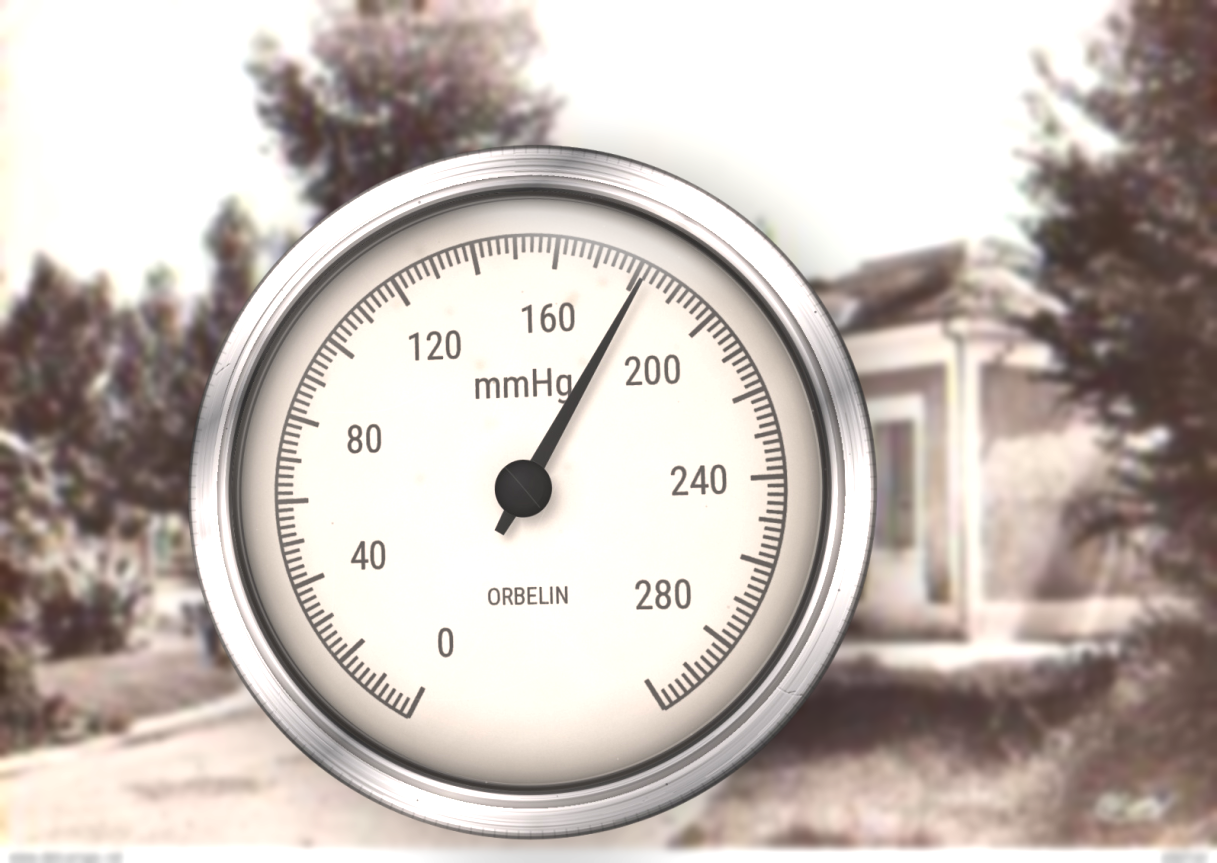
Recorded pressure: 182
